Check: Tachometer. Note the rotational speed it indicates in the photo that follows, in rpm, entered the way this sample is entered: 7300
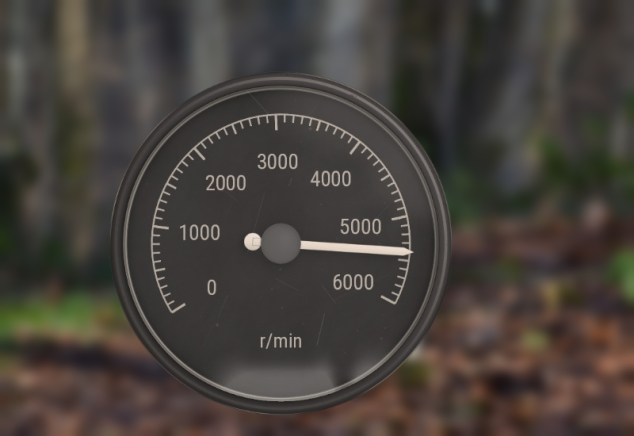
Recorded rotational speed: 5400
